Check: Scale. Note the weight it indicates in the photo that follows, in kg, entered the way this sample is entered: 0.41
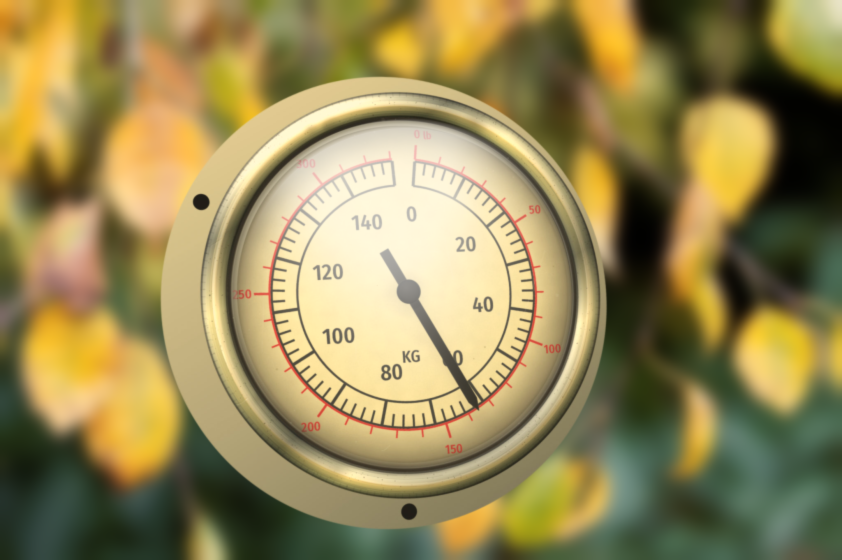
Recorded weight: 62
